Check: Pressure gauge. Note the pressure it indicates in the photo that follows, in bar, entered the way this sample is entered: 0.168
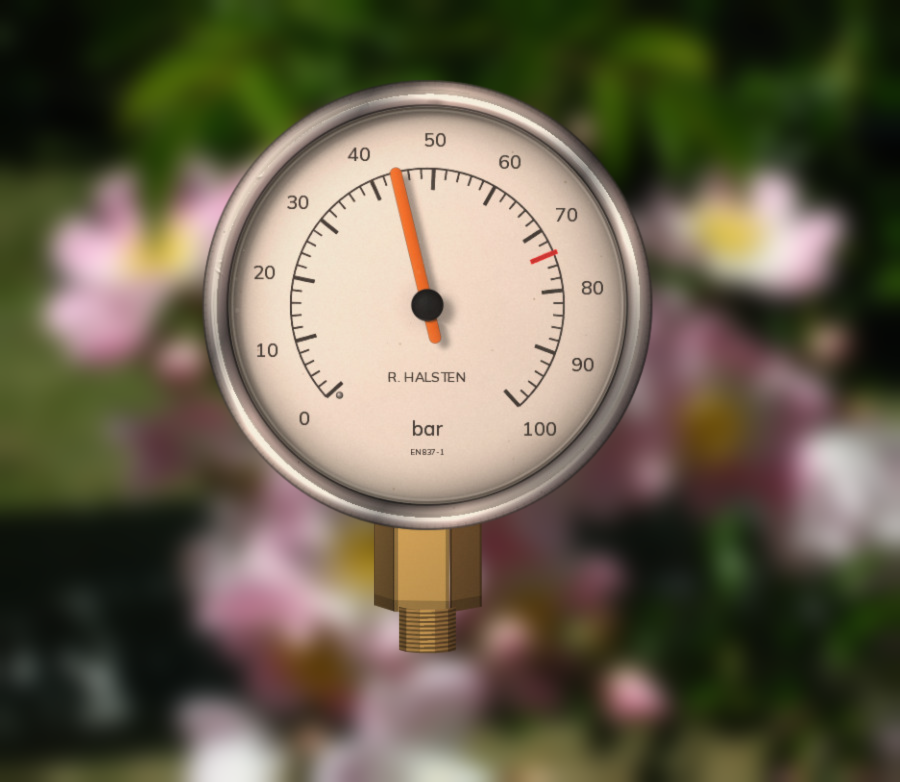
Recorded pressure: 44
